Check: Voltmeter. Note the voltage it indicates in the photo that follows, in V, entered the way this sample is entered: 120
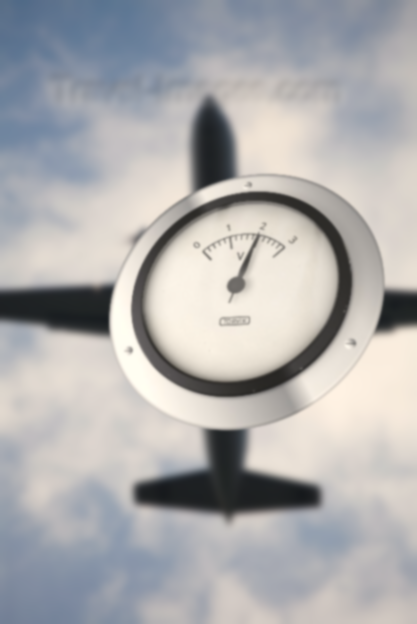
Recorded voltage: 2
